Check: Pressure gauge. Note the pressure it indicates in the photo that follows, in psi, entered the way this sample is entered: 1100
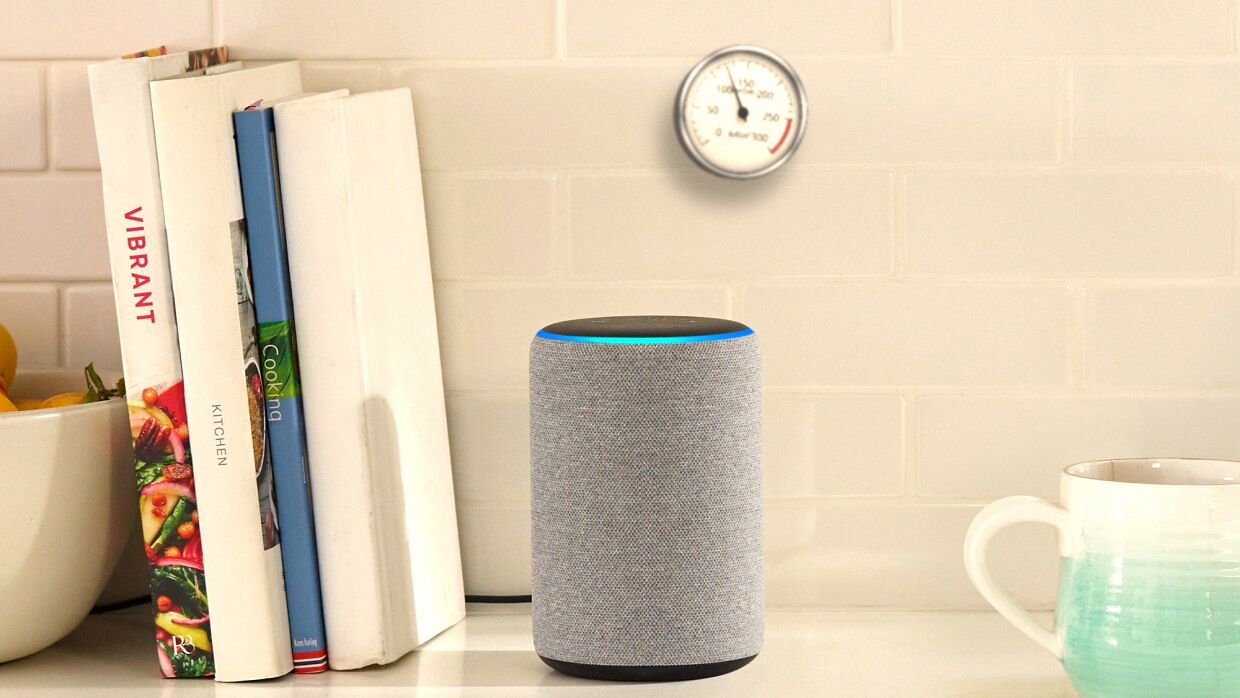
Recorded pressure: 120
